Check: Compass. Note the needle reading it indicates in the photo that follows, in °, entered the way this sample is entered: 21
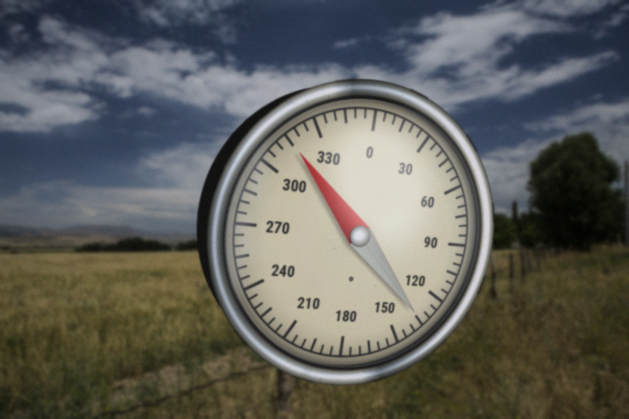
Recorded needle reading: 315
